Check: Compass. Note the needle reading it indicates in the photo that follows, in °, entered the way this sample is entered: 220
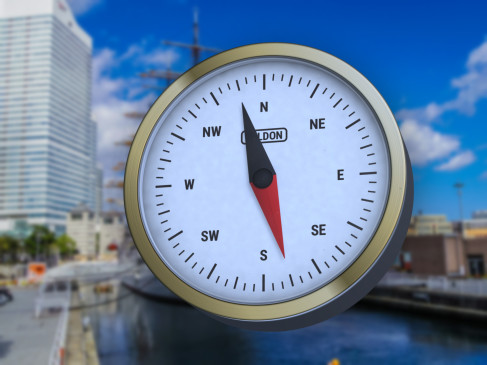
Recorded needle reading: 165
